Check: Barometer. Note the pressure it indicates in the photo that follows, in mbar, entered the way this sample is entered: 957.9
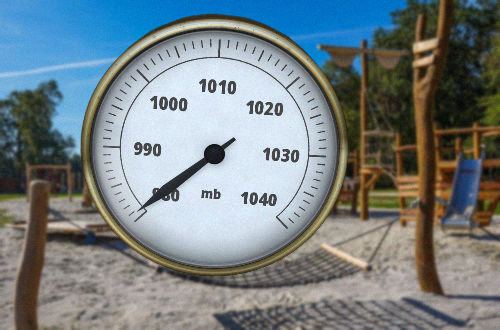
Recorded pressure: 981
